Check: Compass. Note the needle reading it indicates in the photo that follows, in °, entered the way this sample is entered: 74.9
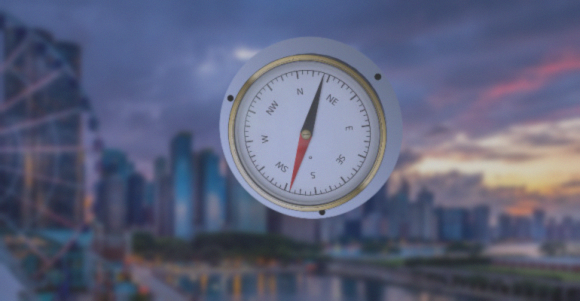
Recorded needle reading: 205
